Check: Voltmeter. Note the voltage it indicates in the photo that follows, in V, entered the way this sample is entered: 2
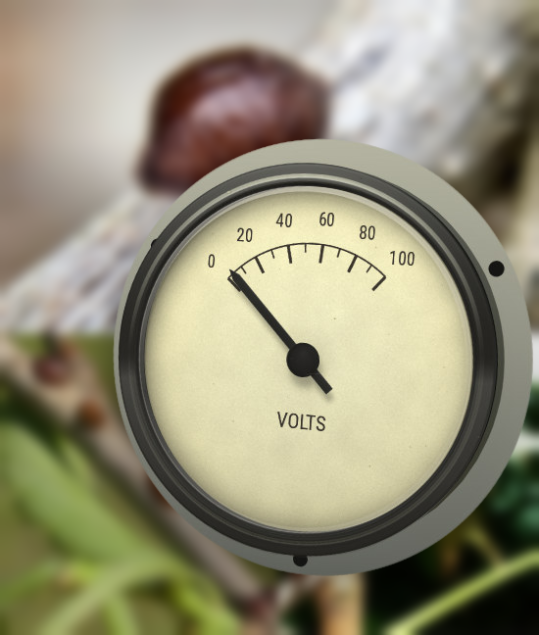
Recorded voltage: 5
